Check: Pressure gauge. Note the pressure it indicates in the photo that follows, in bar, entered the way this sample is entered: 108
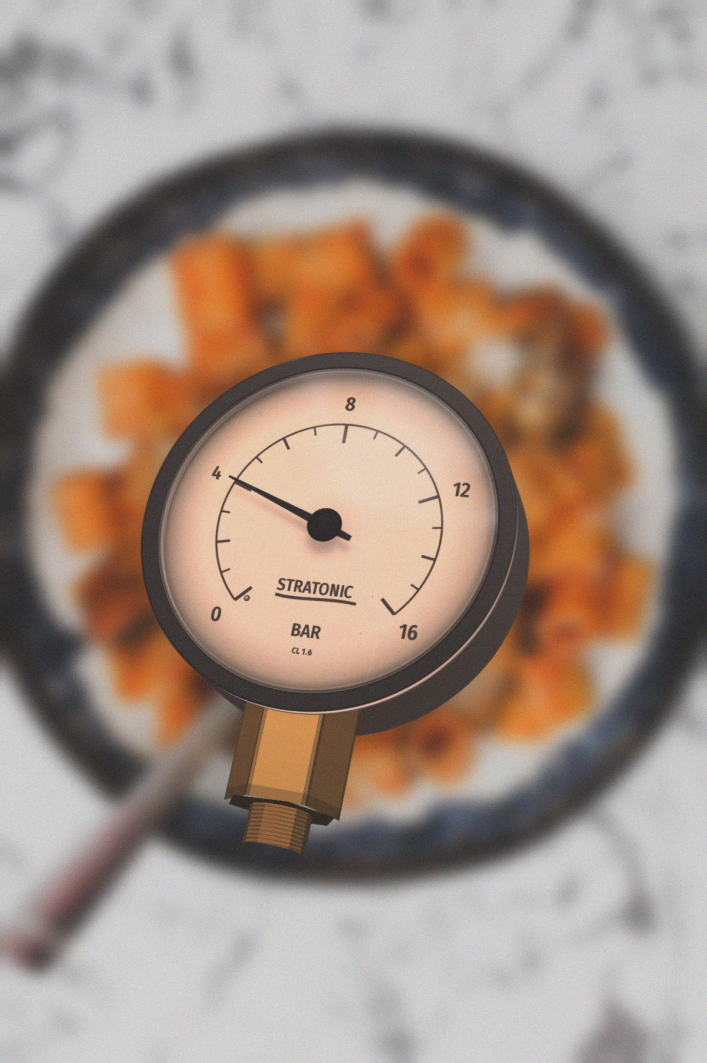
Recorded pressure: 4
